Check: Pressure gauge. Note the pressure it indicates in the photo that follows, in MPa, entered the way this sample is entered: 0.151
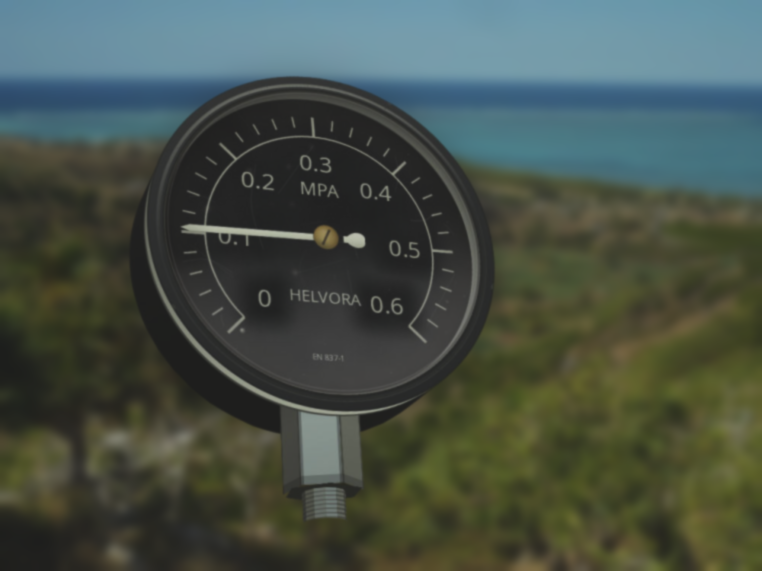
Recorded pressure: 0.1
